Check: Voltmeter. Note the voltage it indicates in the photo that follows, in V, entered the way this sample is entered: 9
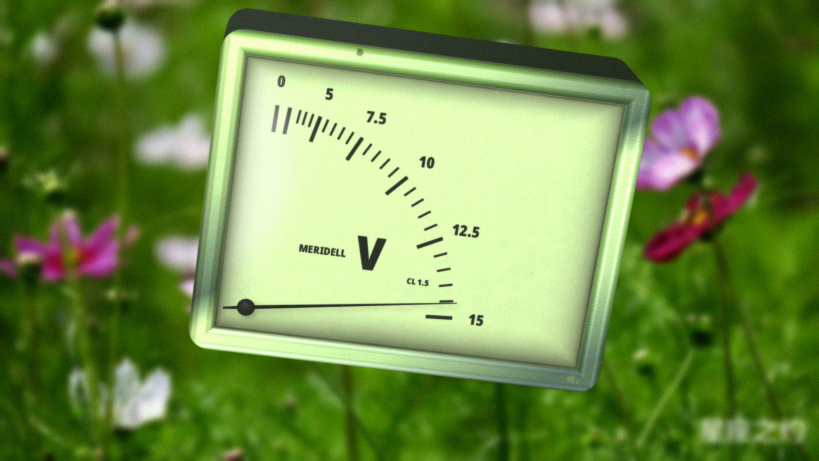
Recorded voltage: 14.5
